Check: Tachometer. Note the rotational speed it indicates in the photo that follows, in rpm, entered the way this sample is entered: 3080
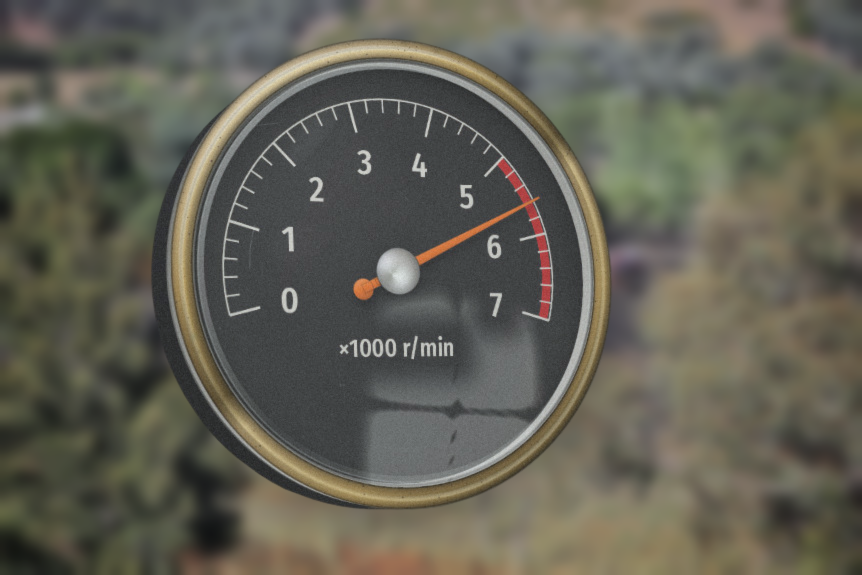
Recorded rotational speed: 5600
